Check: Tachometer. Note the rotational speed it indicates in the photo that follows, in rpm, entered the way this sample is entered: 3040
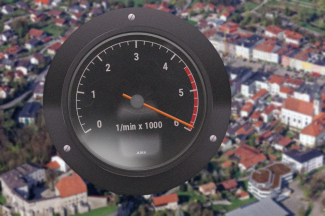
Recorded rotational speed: 5900
